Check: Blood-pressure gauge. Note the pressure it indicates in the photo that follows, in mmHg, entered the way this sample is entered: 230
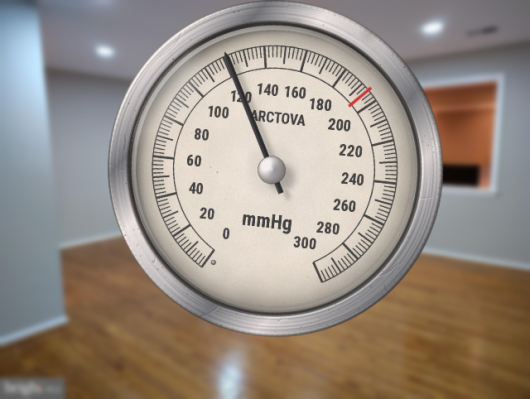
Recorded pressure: 122
